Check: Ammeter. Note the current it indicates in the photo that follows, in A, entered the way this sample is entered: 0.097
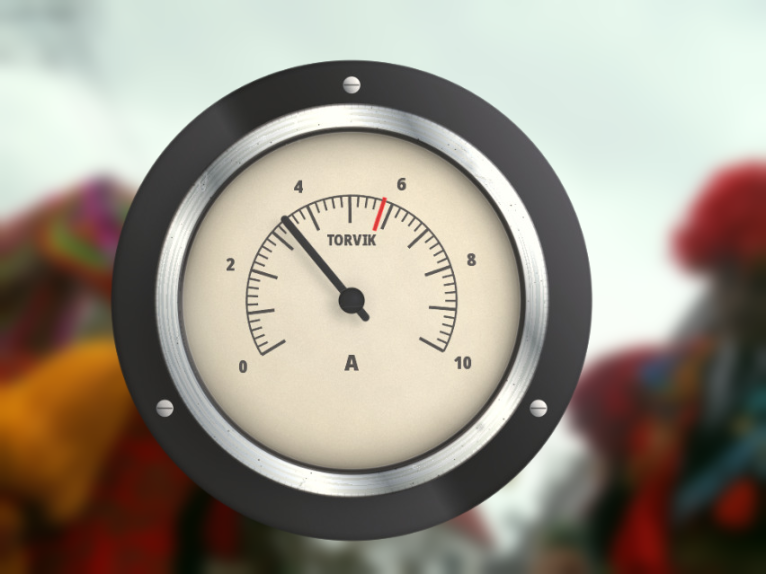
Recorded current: 3.4
